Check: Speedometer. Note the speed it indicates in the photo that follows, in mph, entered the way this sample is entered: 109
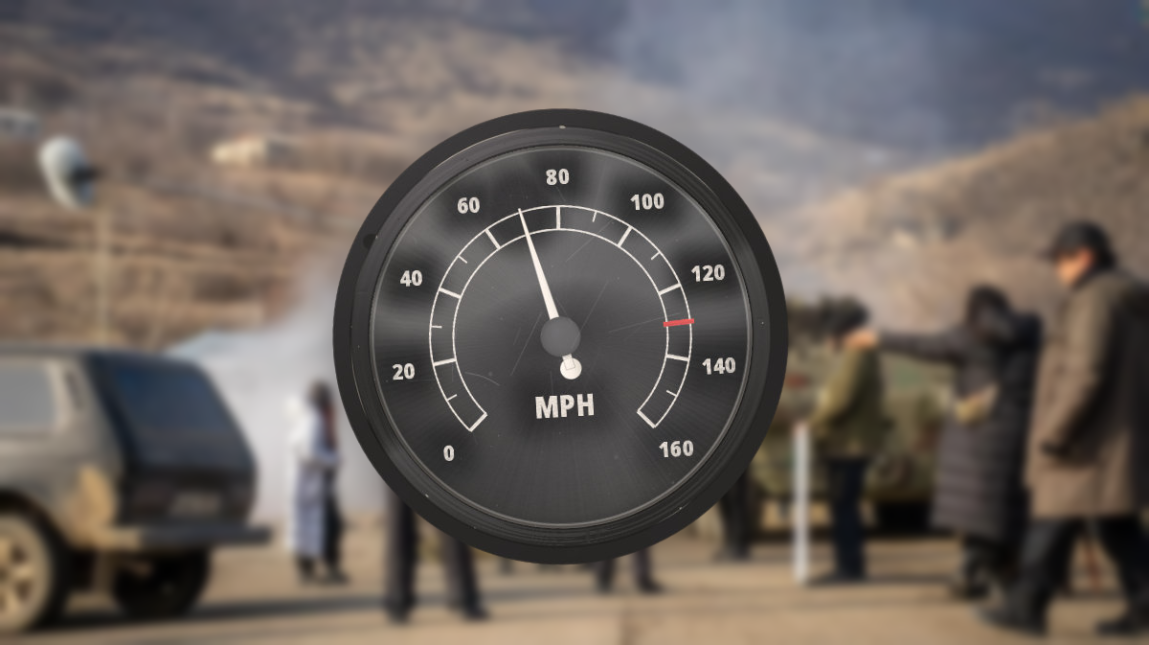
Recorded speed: 70
